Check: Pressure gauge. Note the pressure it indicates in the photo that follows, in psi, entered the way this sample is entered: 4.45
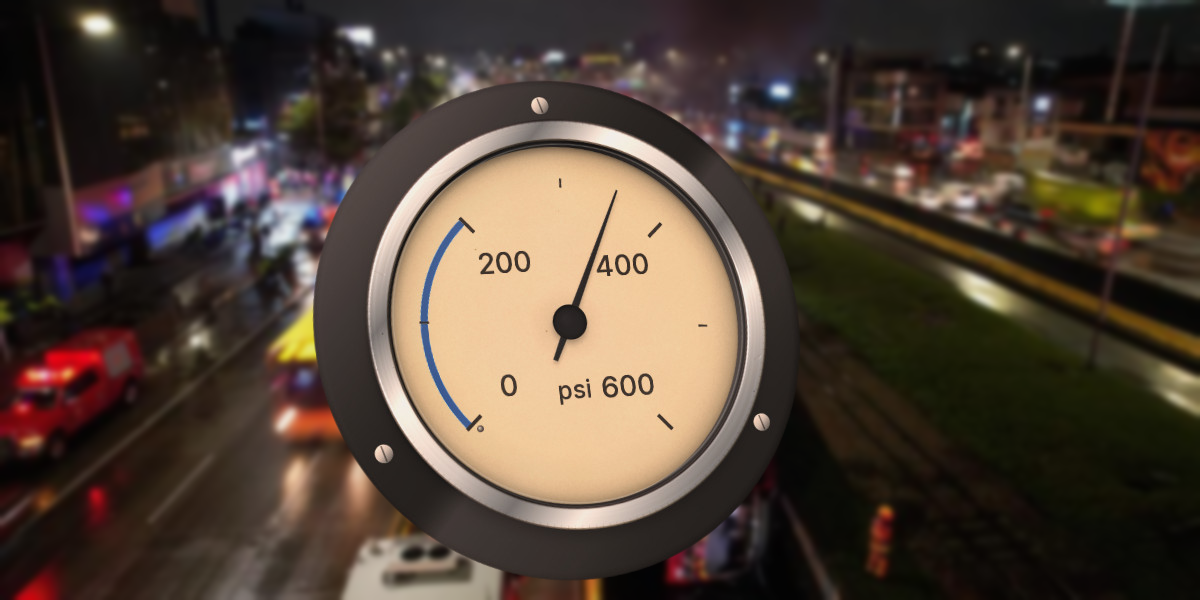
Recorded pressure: 350
